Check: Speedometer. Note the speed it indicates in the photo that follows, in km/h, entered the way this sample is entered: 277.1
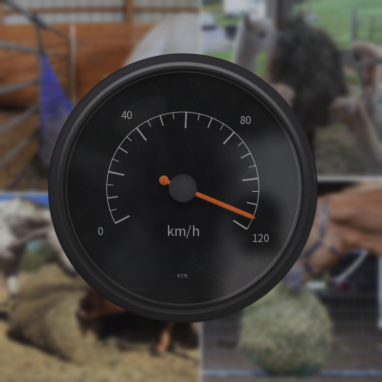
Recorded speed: 115
